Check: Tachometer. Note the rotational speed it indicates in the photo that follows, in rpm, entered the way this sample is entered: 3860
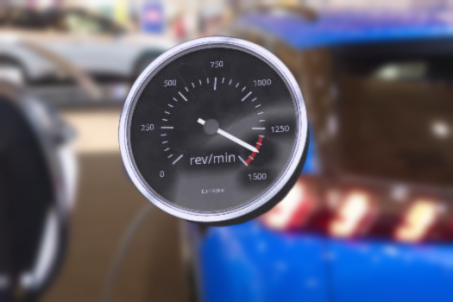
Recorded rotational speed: 1400
